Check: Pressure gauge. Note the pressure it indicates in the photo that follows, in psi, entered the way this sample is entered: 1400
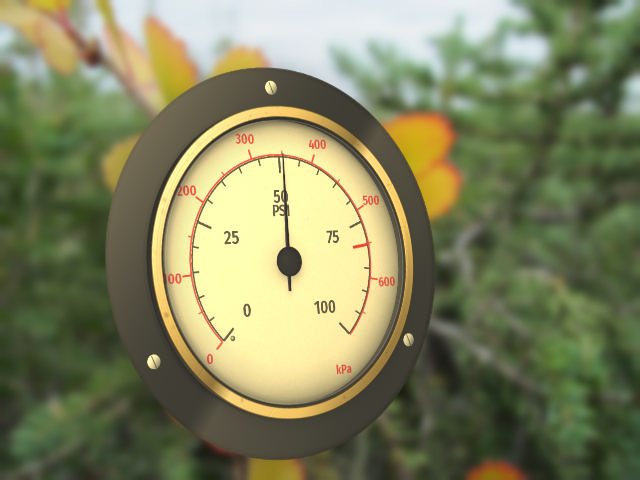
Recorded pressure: 50
